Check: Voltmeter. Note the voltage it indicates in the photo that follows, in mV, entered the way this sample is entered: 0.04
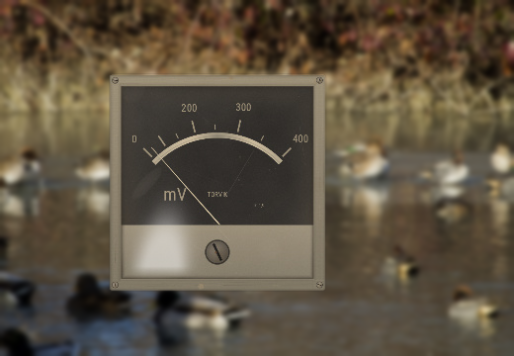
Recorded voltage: 50
